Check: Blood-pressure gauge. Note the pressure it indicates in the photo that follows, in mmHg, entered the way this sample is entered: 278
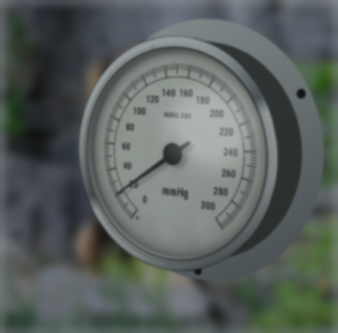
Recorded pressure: 20
